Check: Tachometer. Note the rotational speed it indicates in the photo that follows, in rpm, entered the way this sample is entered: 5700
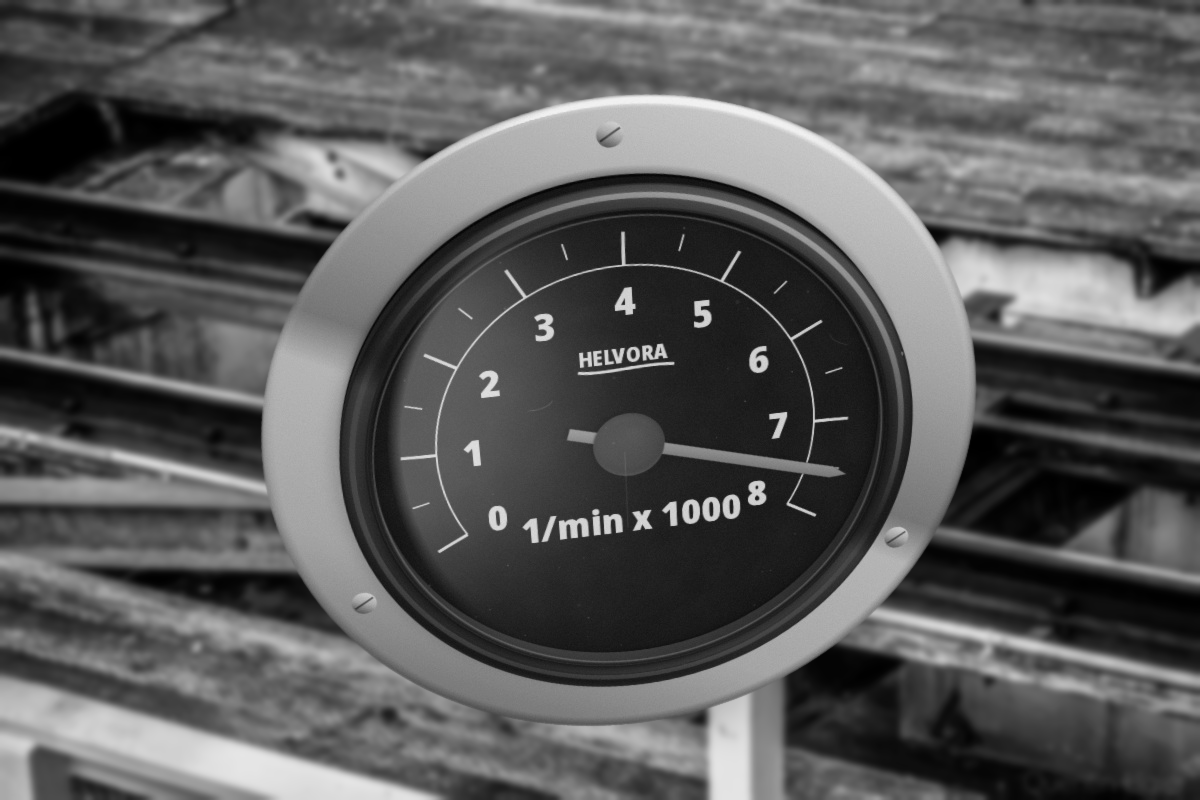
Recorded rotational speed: 7500
